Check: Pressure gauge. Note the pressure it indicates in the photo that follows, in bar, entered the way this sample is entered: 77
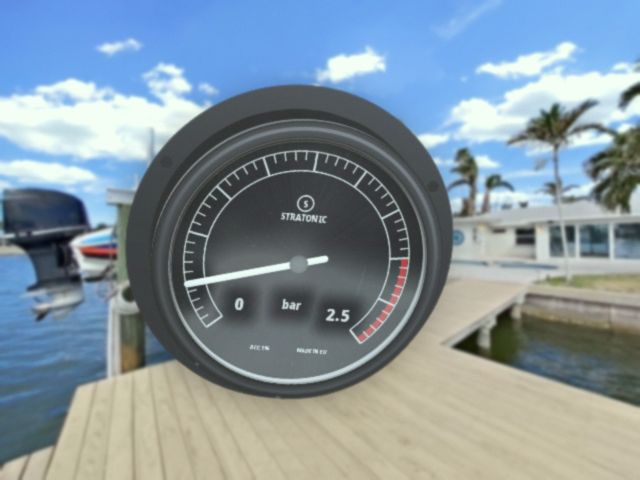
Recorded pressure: 0.25
